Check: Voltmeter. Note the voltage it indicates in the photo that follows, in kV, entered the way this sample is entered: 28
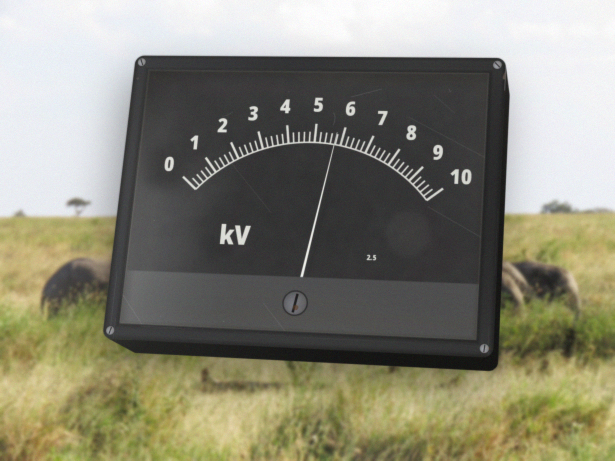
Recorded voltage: 5.8
